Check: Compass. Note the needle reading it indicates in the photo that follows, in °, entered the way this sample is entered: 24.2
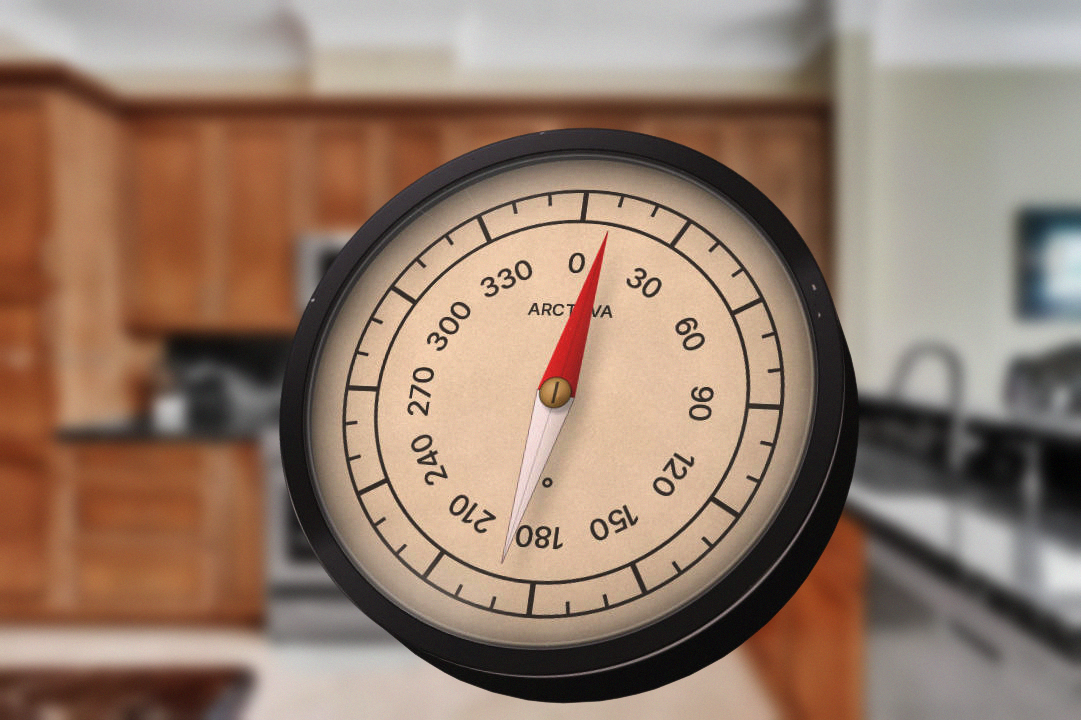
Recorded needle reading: 10
